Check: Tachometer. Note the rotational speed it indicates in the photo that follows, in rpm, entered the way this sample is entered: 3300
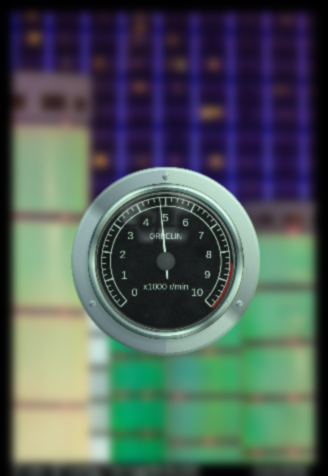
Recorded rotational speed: 4800
